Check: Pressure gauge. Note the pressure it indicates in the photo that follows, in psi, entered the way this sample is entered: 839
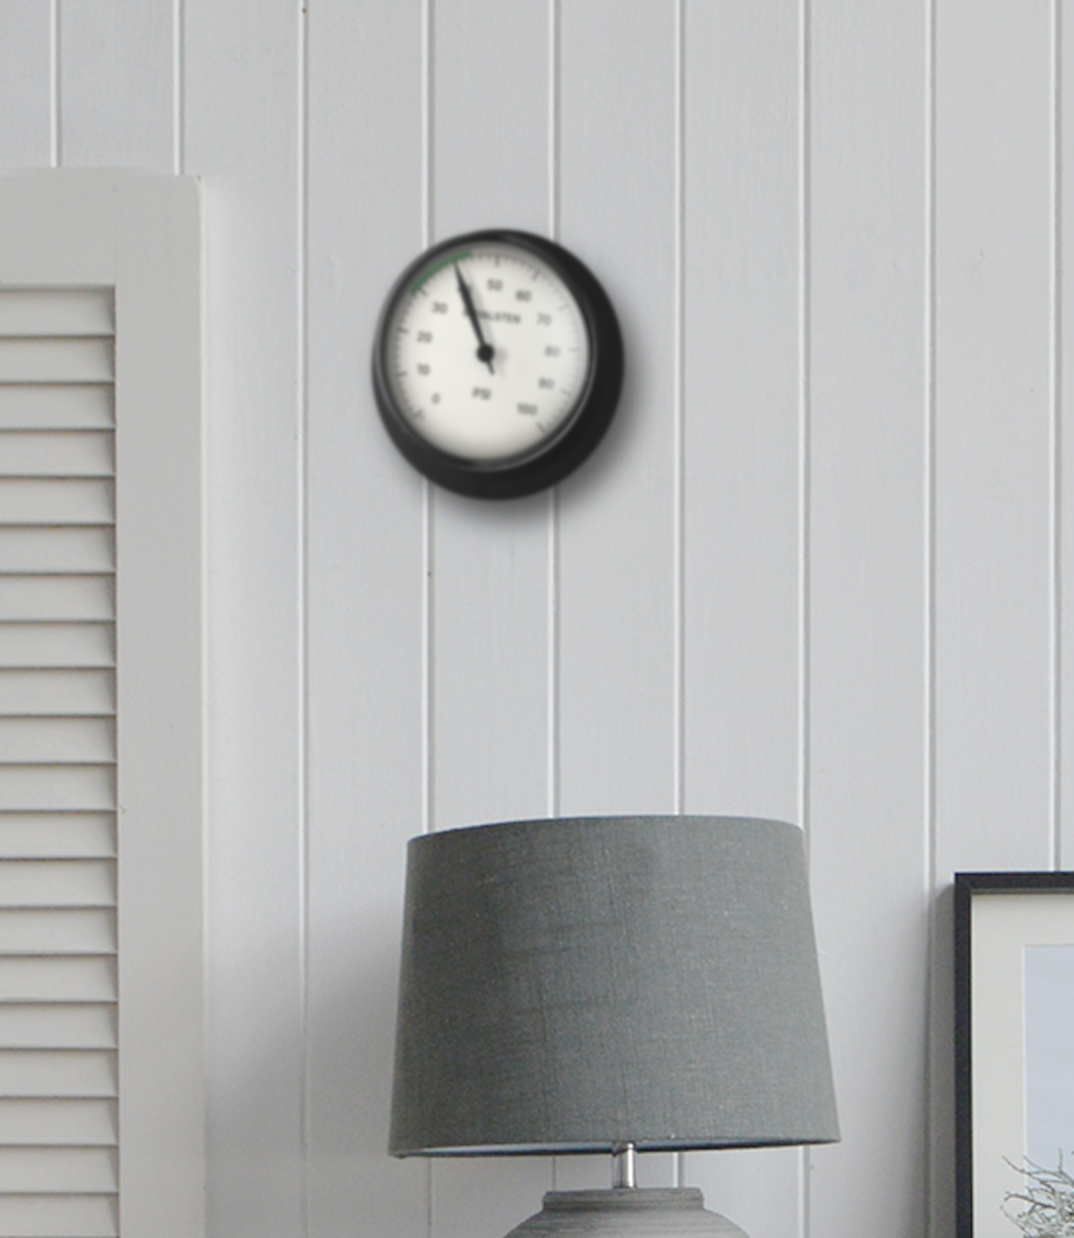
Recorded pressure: 40
